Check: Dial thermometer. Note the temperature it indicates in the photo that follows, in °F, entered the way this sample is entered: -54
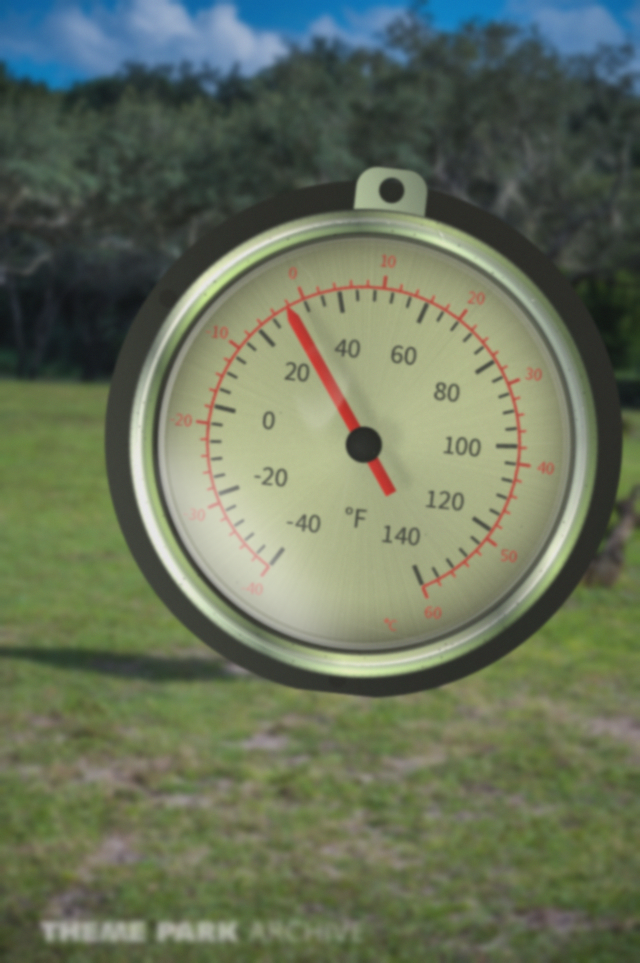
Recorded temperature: 28
